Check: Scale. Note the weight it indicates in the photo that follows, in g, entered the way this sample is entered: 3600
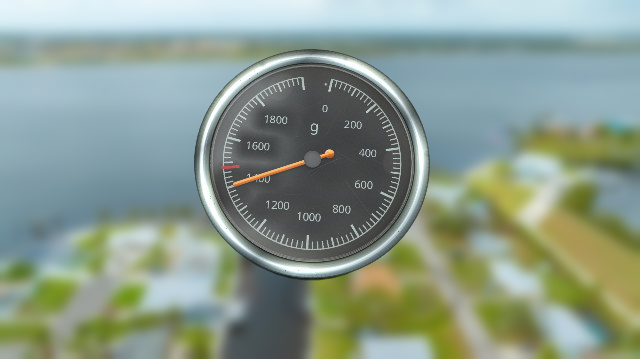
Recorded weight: 1400
